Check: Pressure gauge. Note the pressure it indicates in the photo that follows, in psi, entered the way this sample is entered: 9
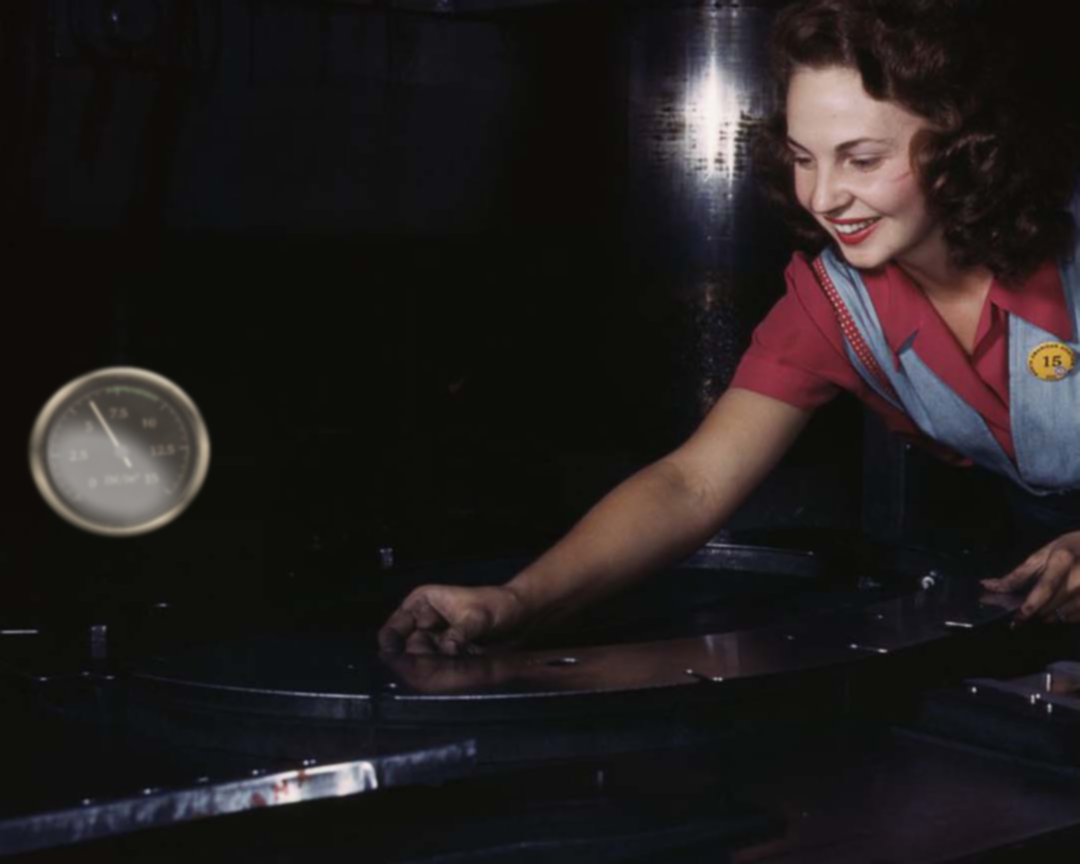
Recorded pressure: 6
